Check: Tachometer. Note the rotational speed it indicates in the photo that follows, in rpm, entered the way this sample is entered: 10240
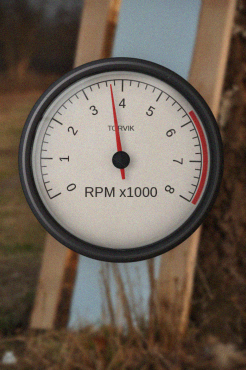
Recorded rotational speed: 3700
